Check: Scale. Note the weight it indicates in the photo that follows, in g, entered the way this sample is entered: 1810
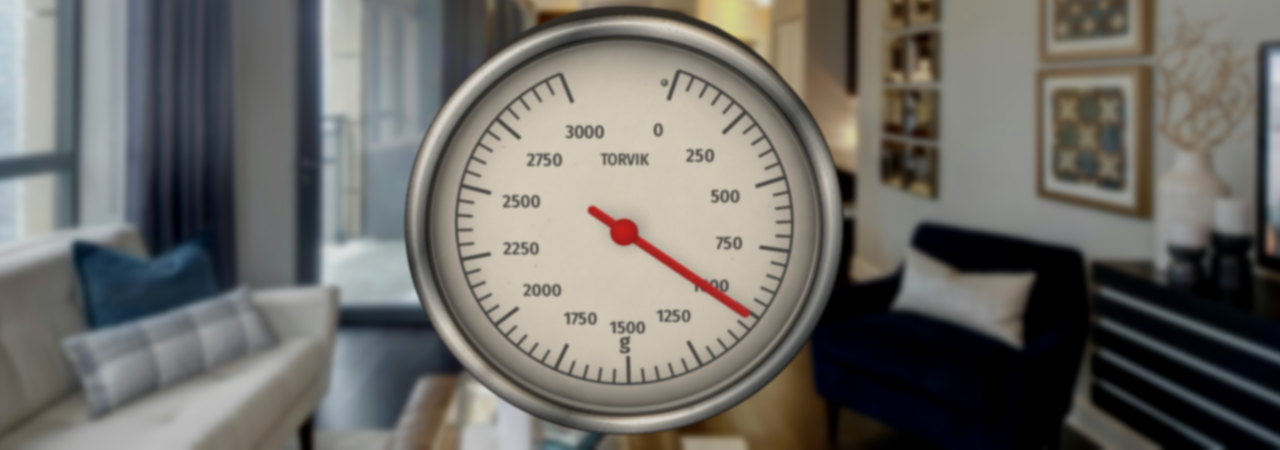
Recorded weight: 1000
